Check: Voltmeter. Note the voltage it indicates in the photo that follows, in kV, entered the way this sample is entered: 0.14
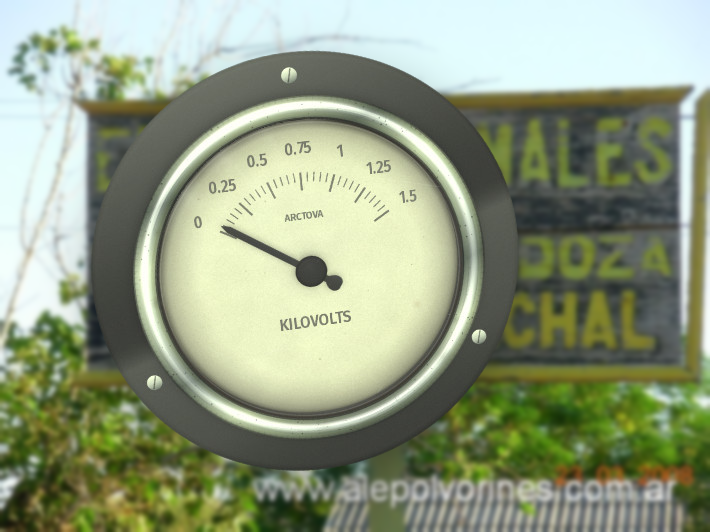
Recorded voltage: 0.05
